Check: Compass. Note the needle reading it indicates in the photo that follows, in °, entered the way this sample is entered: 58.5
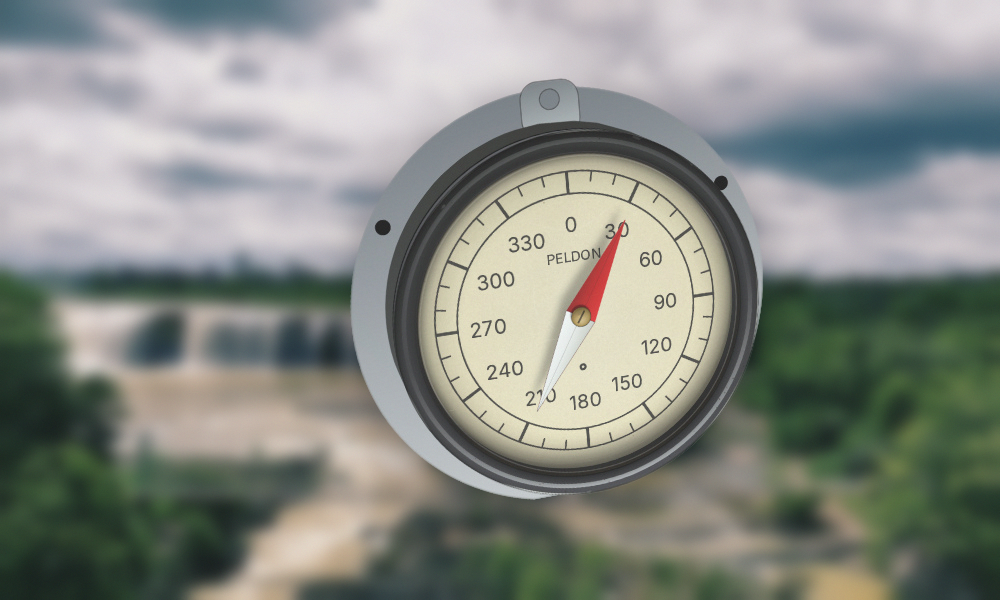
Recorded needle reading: 30
